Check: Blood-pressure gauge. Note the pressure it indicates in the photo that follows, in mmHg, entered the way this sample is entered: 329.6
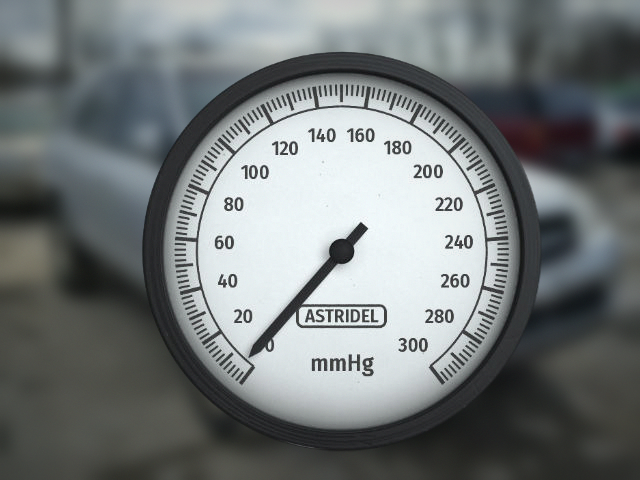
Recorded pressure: 4
